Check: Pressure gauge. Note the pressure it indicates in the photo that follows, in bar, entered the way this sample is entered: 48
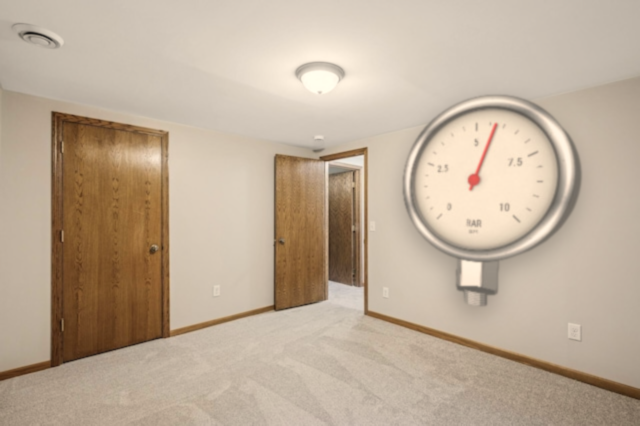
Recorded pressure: 5.75
